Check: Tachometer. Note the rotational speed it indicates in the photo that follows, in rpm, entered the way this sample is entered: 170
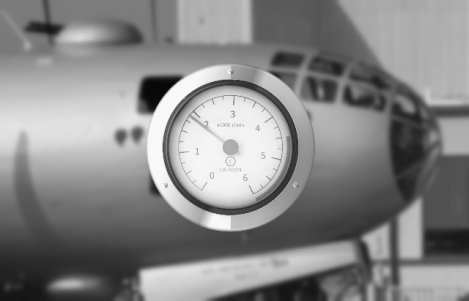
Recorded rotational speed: 1875
